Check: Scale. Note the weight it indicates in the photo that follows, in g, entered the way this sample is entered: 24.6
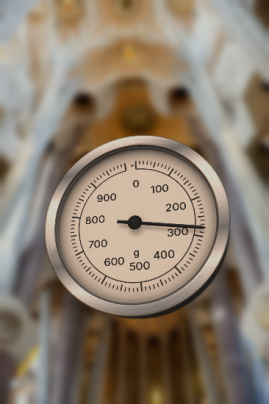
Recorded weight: 280
